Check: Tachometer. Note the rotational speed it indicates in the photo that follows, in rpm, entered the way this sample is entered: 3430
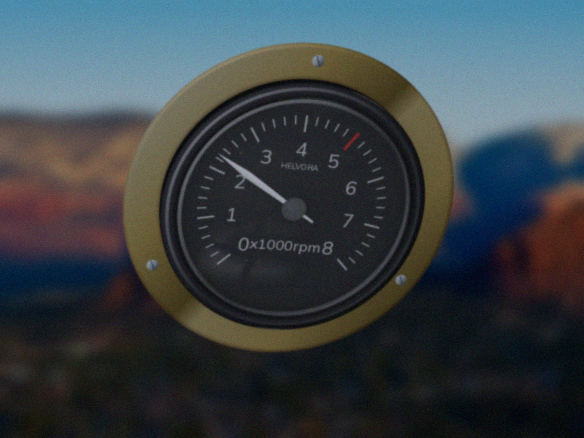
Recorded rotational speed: 2300
